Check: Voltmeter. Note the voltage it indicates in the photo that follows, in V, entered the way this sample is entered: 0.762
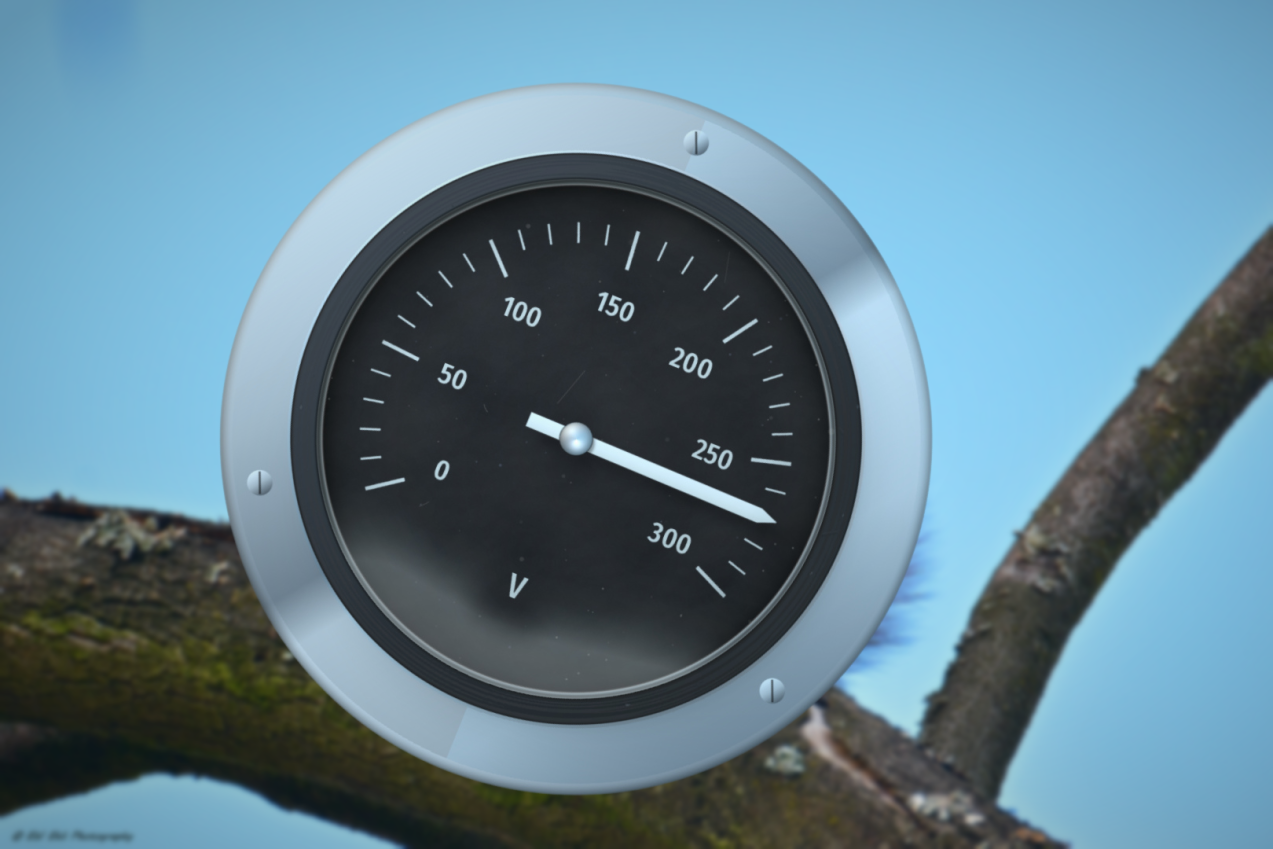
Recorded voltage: 270
